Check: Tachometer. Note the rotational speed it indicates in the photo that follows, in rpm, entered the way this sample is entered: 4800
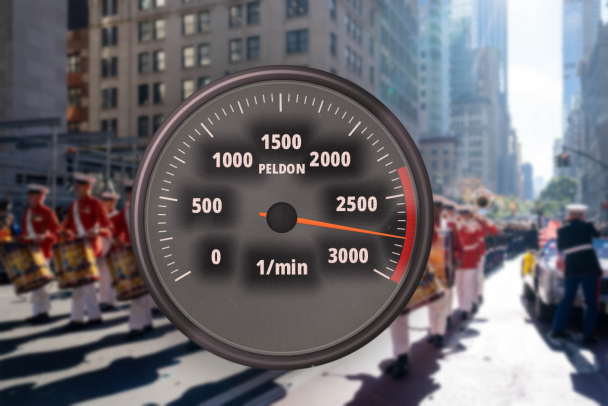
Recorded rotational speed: 2750
